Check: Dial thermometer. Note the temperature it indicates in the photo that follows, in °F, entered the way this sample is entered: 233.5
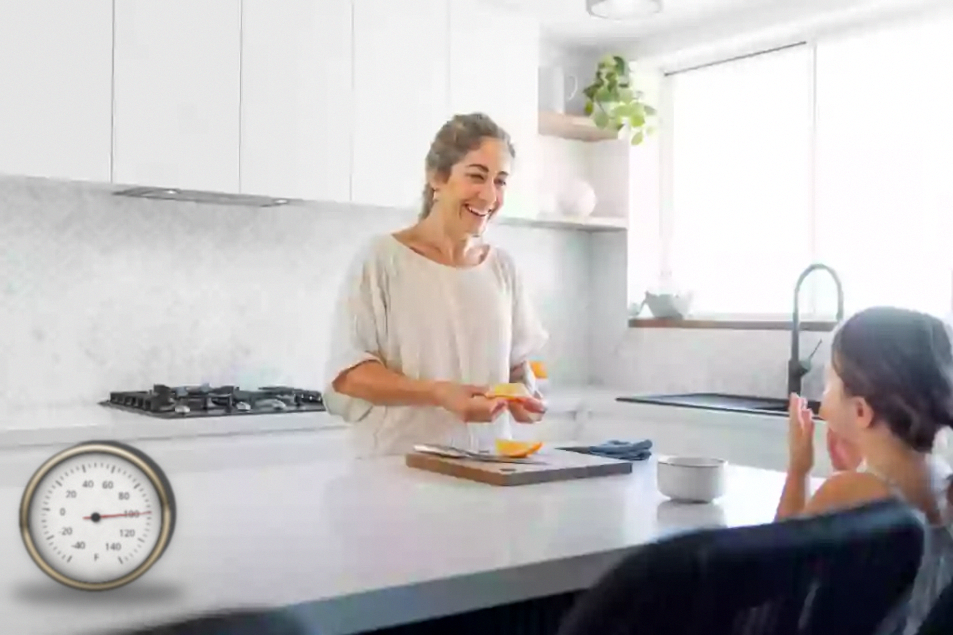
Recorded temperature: 100
